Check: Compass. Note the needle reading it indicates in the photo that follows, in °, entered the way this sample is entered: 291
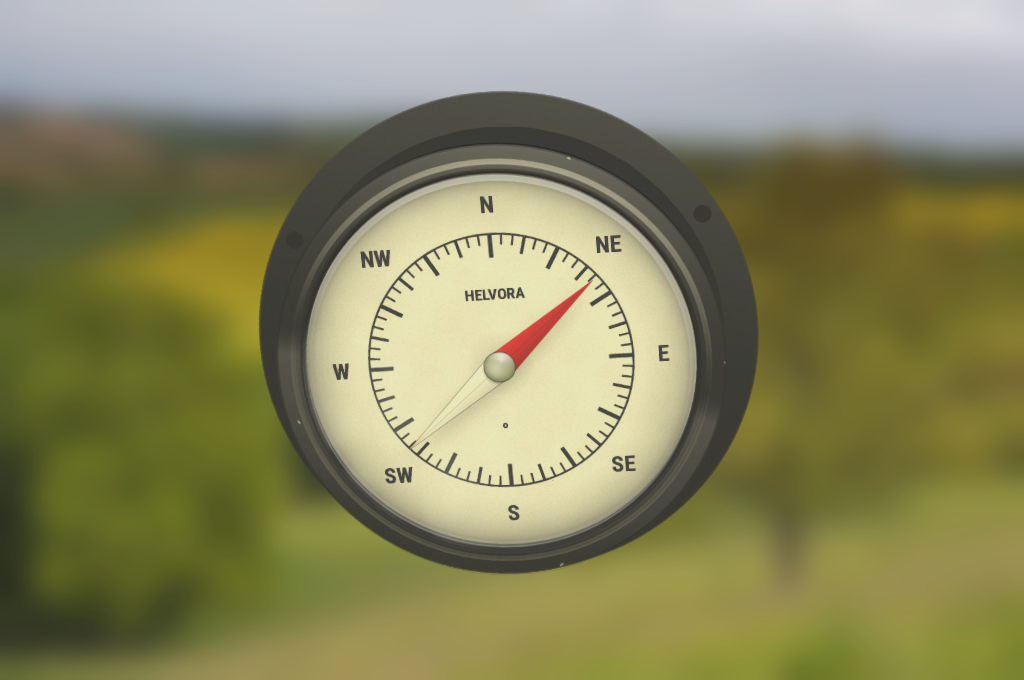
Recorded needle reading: 50
